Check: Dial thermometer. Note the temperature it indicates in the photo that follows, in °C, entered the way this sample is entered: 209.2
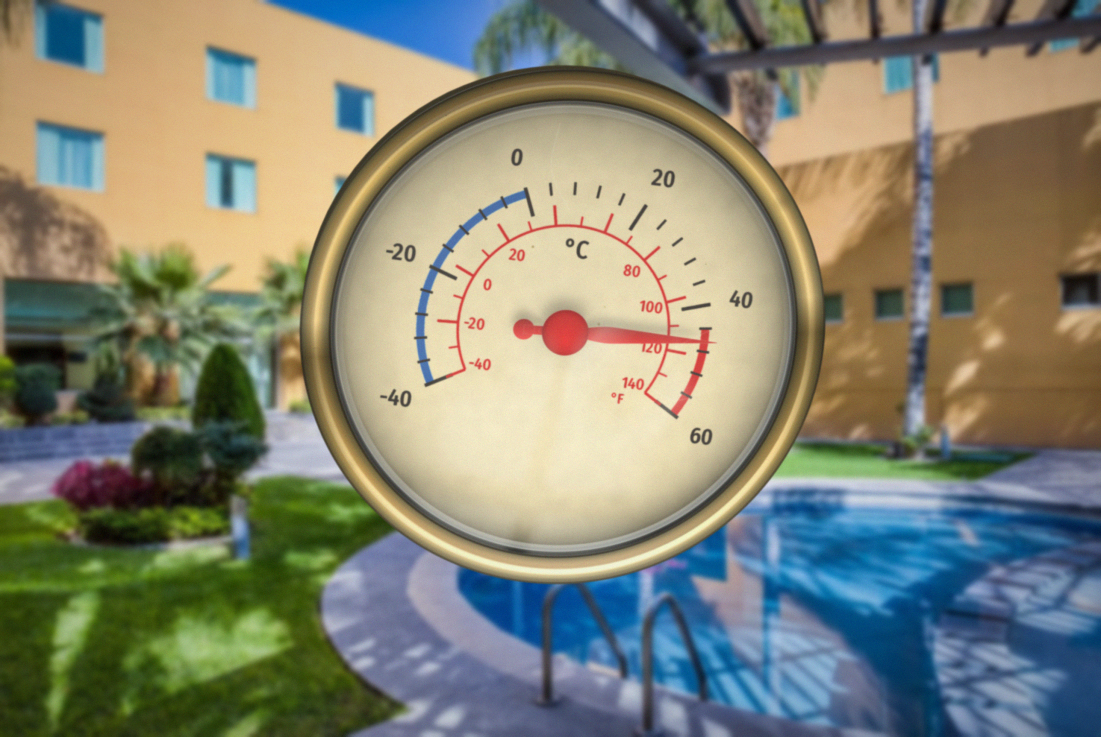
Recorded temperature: 46
